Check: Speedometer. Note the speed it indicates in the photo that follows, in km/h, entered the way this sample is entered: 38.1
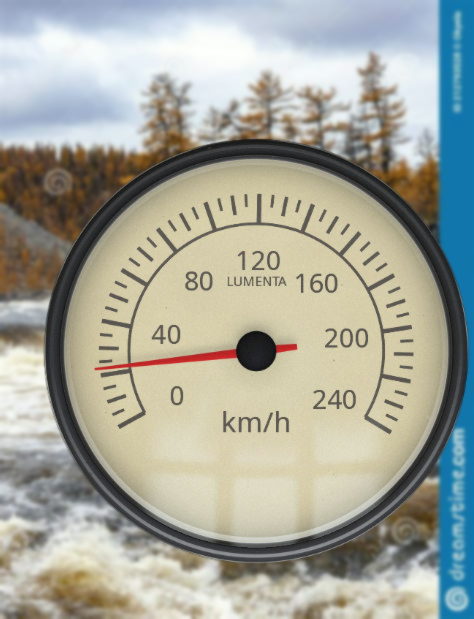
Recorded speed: 22.5
